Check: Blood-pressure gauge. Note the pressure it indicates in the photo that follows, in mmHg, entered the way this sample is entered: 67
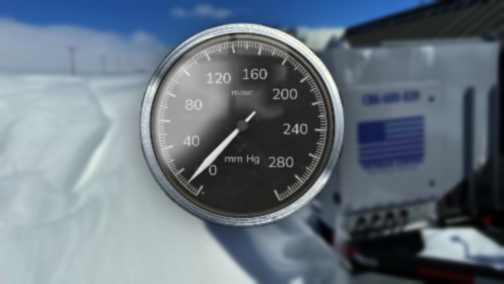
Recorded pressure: 10
